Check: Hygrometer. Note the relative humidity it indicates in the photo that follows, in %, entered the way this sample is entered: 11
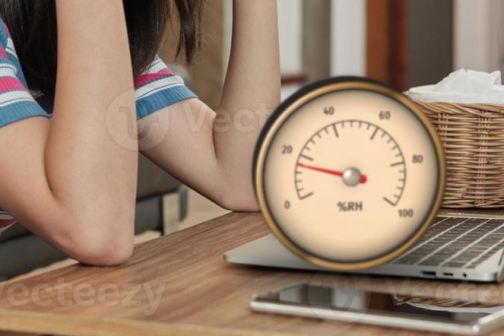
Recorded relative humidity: 16
